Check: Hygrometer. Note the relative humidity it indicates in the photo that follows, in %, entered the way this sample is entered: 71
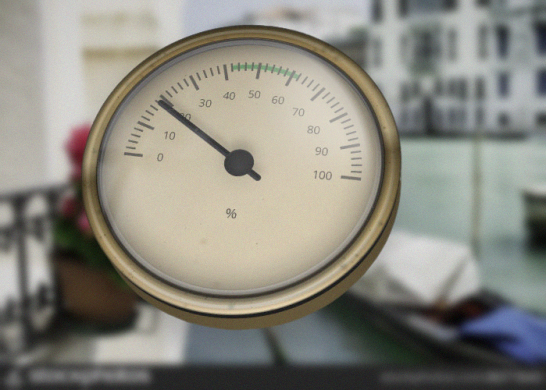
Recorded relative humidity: 18
